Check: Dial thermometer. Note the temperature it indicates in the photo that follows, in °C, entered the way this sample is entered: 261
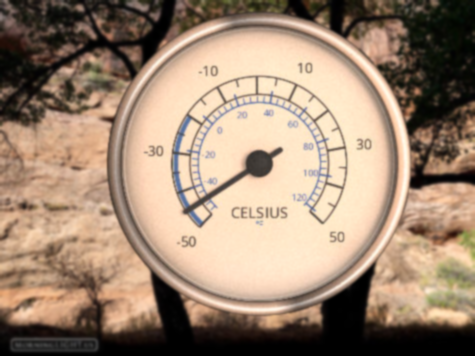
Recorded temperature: -45
